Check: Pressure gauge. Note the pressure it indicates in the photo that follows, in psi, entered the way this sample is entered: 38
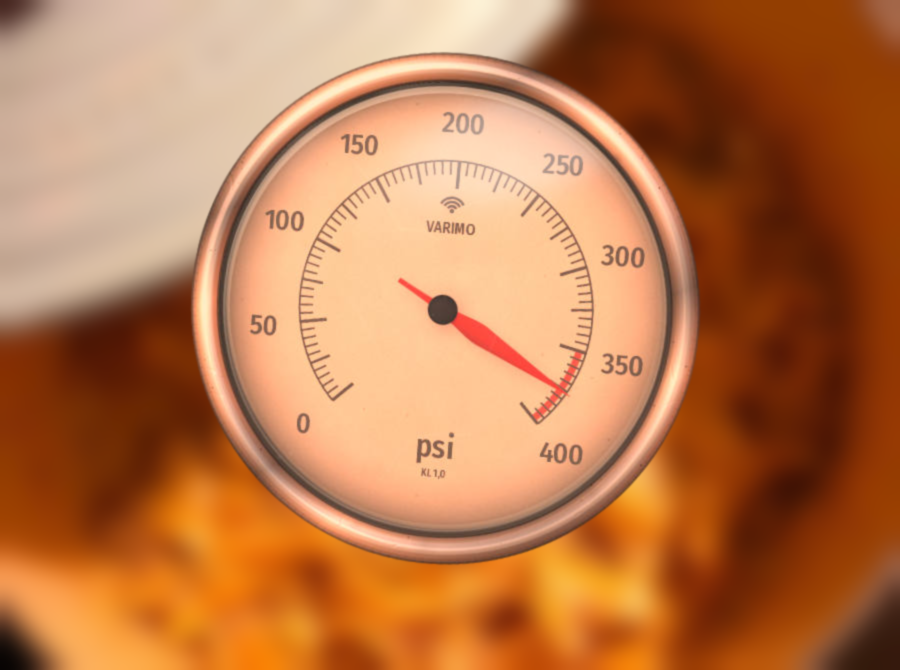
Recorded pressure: 375
